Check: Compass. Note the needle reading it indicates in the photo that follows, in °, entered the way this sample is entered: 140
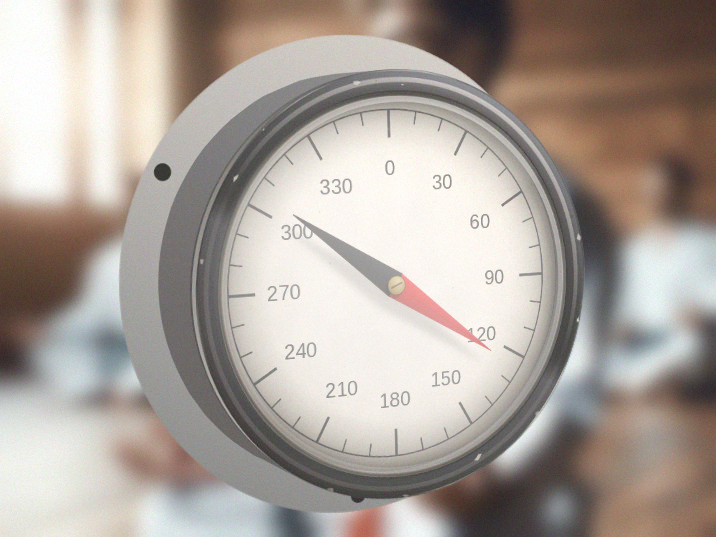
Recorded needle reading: 125
